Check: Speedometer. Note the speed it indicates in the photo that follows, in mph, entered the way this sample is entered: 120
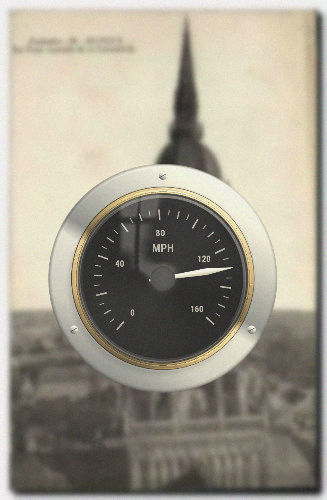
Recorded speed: 130
